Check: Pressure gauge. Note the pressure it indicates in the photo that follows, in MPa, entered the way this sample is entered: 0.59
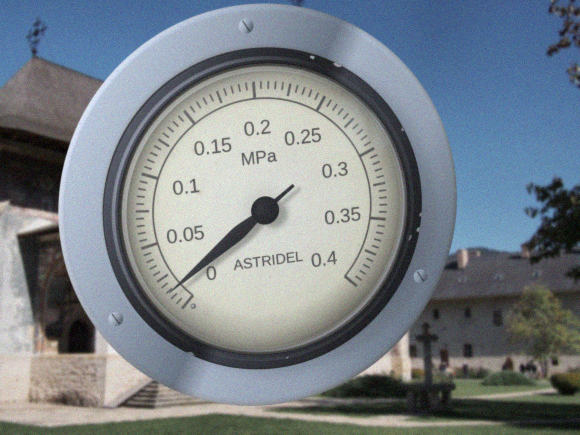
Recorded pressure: 0.015
